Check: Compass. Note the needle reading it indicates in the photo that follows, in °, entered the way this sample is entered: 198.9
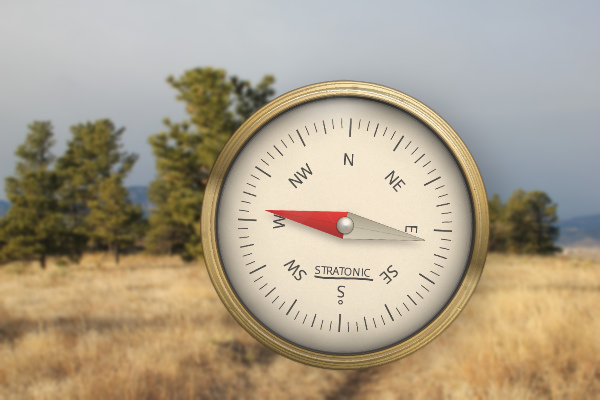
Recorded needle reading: 277.5
